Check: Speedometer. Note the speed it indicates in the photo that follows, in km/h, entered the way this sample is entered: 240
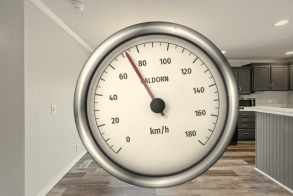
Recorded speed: 72.5
